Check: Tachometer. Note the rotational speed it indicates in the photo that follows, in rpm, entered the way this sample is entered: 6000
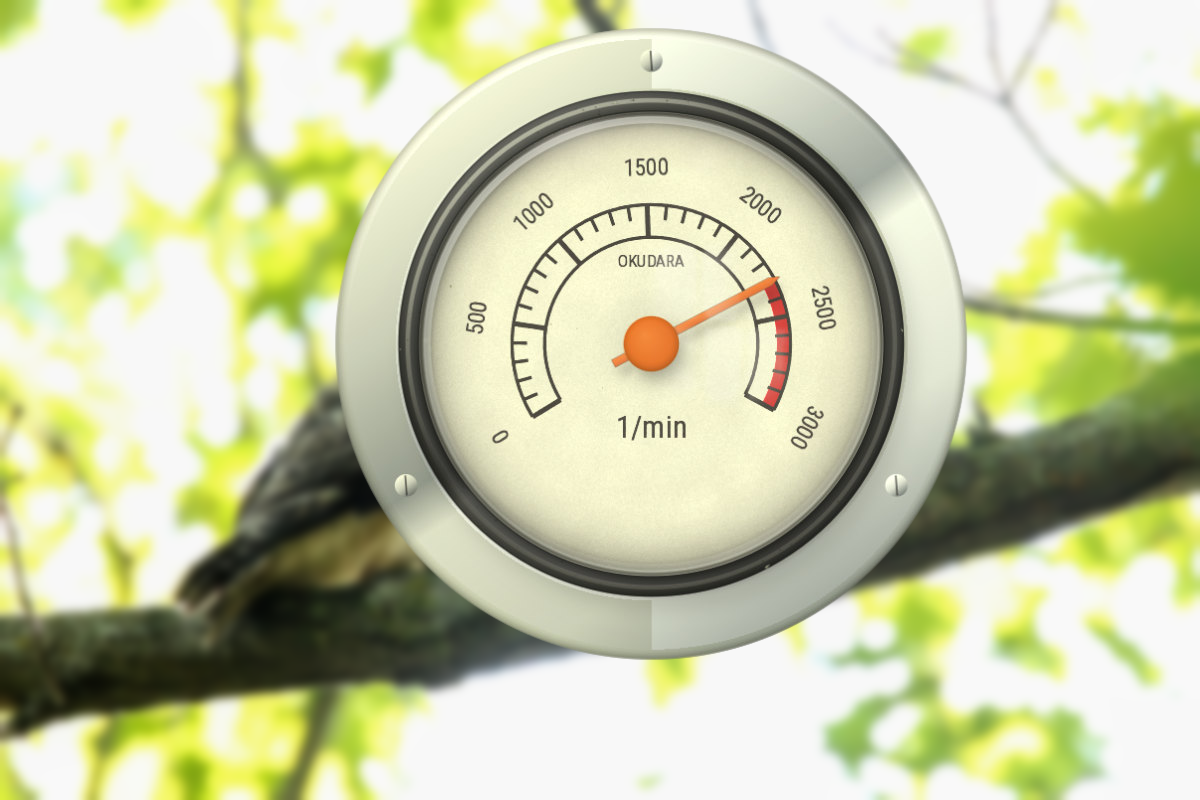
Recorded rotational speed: 2300
